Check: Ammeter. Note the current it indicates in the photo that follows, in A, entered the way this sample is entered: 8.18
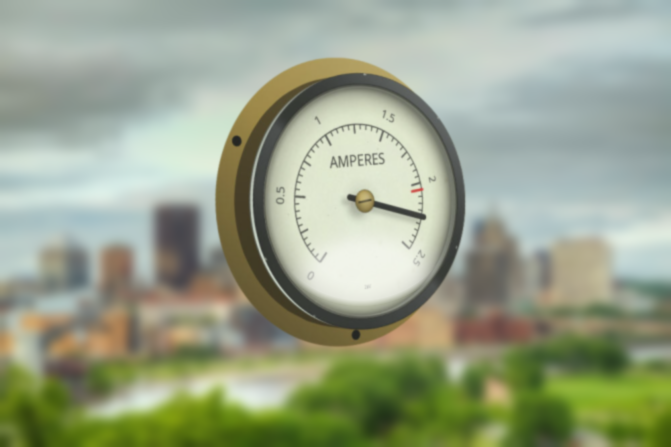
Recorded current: 2.25
